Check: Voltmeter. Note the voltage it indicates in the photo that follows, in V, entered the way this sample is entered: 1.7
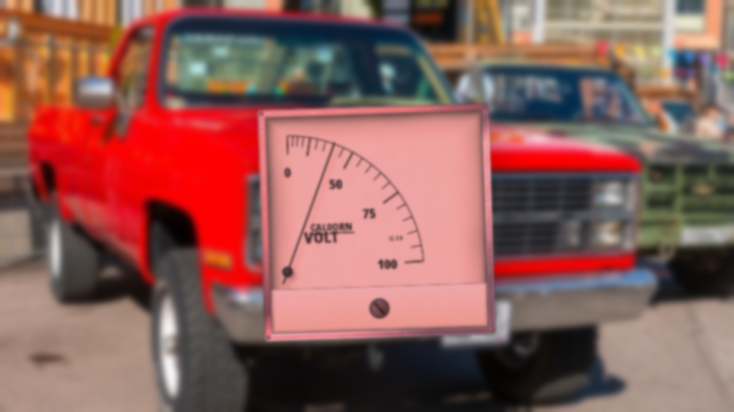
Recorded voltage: 40
